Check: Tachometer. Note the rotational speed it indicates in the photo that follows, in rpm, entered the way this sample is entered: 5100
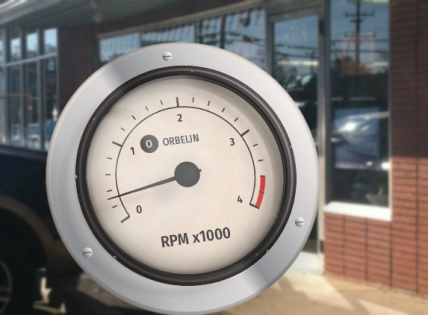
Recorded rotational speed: 300
